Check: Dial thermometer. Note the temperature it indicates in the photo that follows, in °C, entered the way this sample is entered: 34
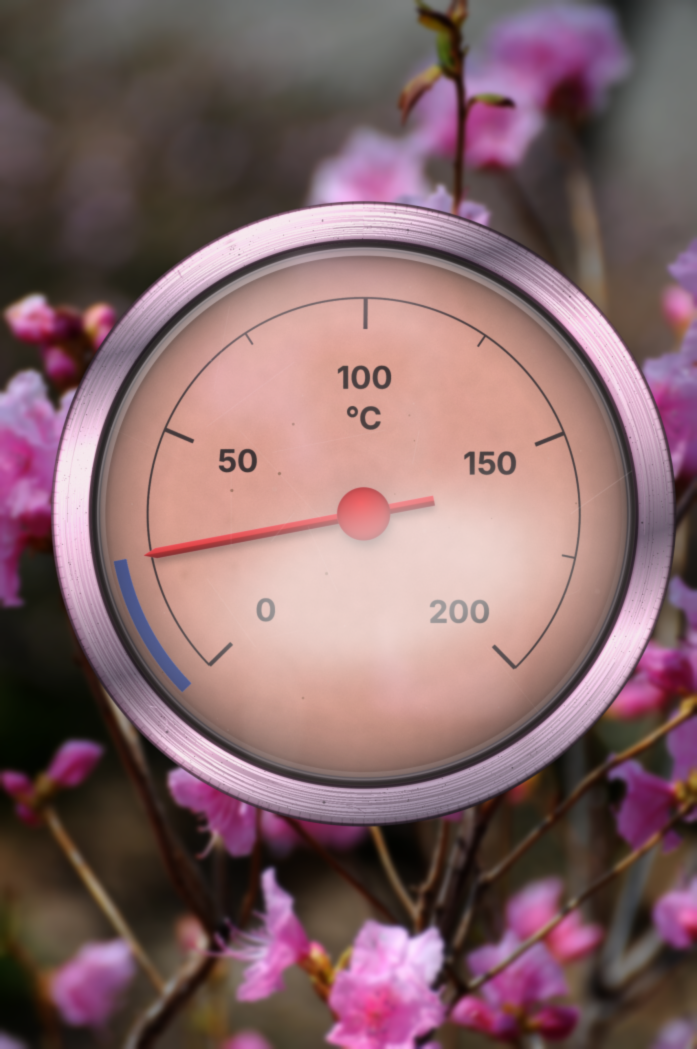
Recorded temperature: 25
